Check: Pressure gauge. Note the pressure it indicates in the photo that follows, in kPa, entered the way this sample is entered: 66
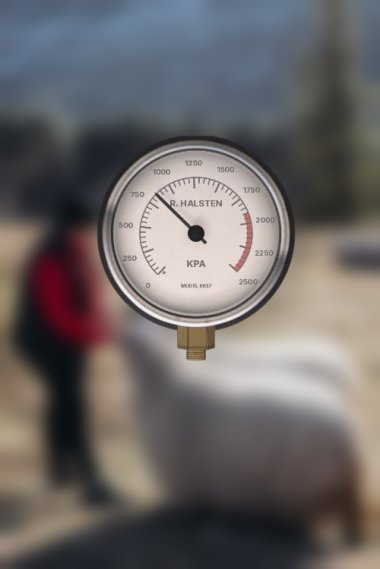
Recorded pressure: 850
